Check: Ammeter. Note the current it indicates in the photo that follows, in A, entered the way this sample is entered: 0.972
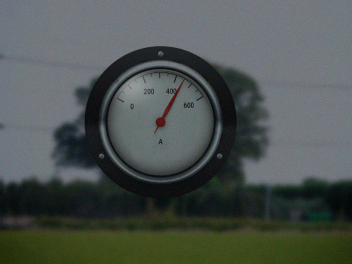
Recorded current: 450
